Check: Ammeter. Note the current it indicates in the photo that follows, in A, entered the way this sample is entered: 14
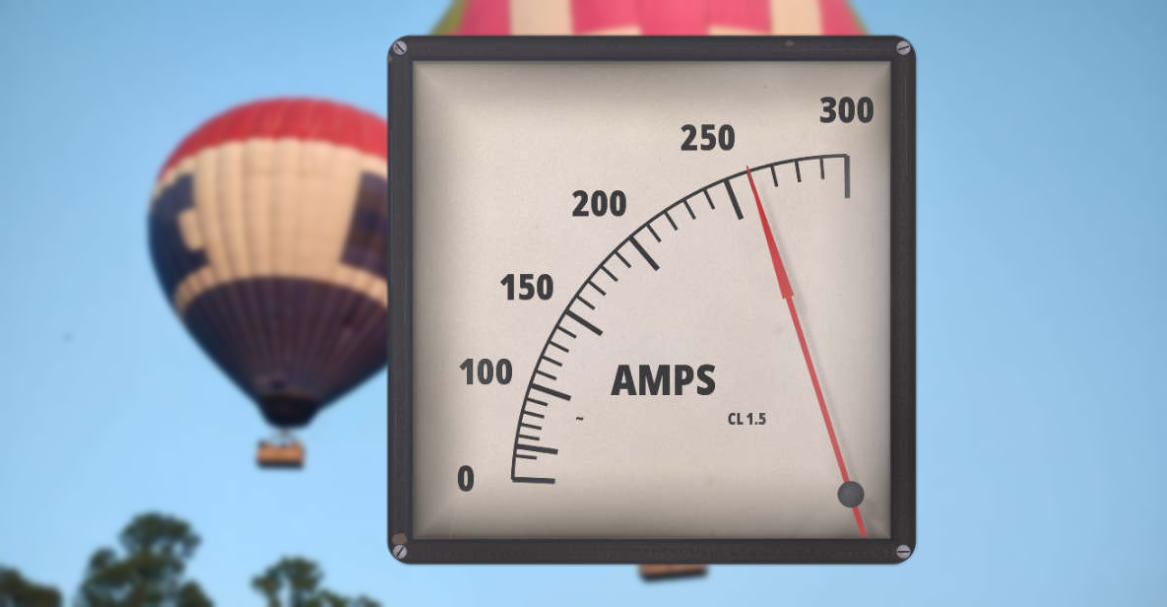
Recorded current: 260
